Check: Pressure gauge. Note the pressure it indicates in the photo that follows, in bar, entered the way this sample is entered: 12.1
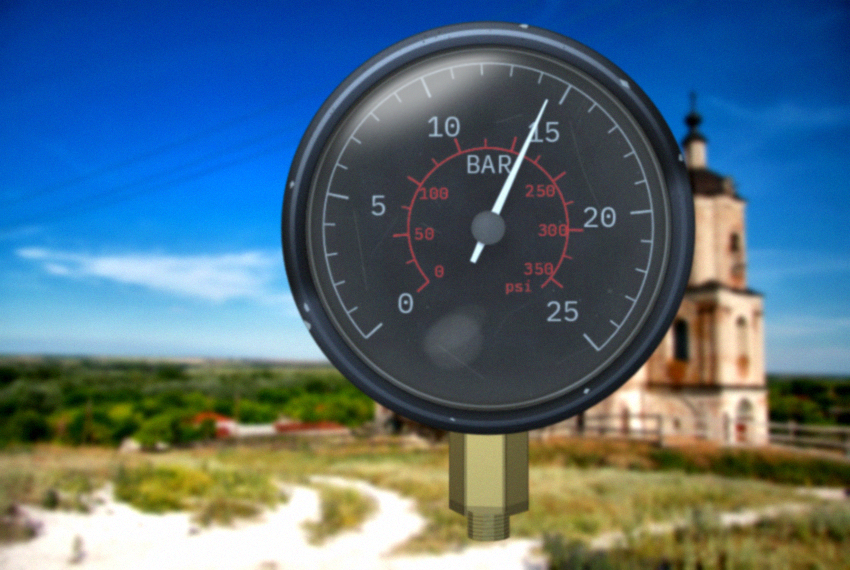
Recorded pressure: 14.5
